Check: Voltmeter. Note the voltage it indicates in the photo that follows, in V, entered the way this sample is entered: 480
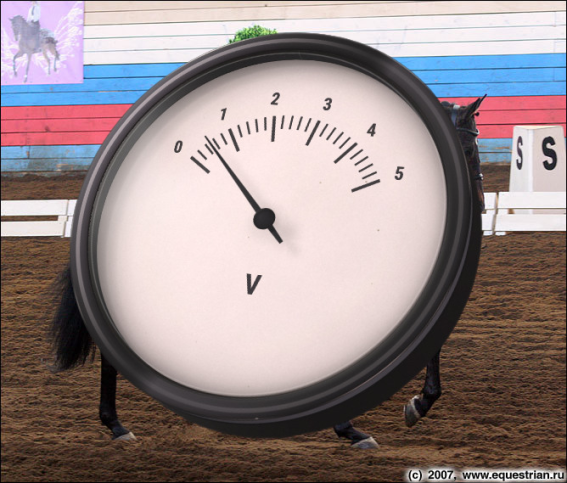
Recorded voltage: 0.5
